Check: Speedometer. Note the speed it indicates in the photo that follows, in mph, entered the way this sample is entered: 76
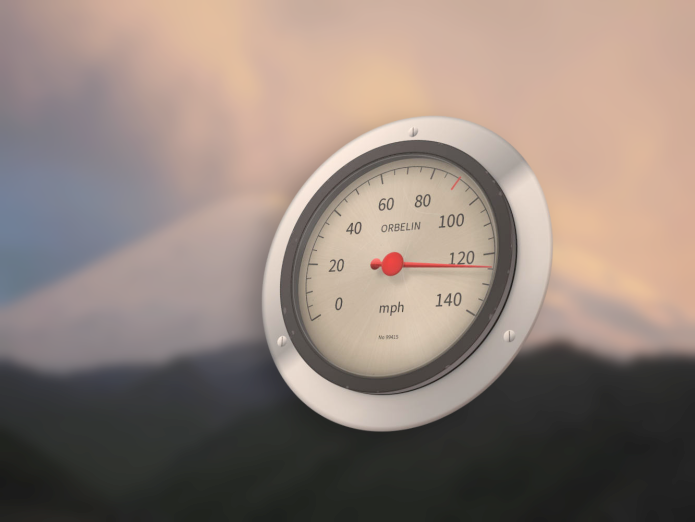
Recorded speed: 125
